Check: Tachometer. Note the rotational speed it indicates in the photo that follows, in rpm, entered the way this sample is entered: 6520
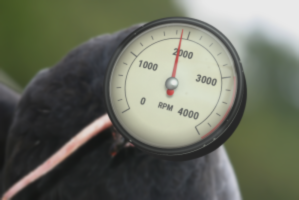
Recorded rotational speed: 1900
